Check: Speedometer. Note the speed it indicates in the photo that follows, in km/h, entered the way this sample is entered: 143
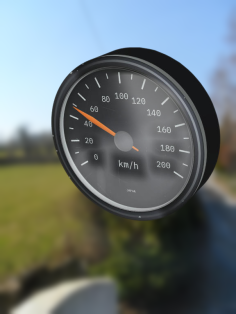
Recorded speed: 50
